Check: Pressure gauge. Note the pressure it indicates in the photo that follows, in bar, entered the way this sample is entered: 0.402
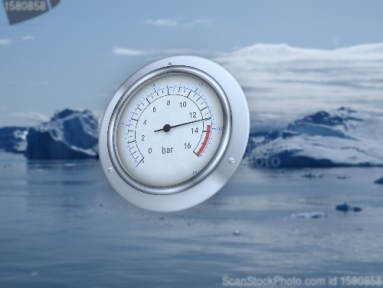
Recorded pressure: 13
